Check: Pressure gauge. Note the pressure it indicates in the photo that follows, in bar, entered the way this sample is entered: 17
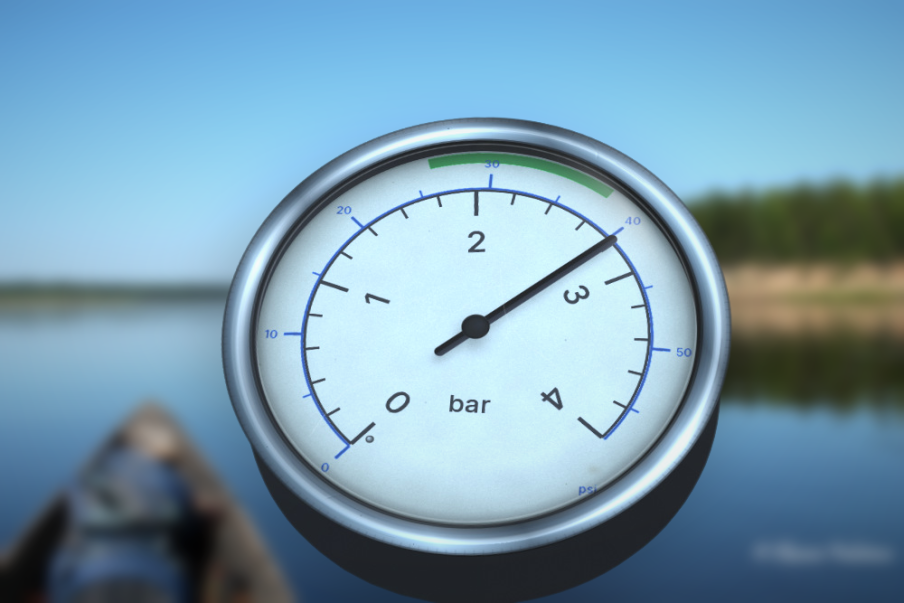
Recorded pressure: 2.8
